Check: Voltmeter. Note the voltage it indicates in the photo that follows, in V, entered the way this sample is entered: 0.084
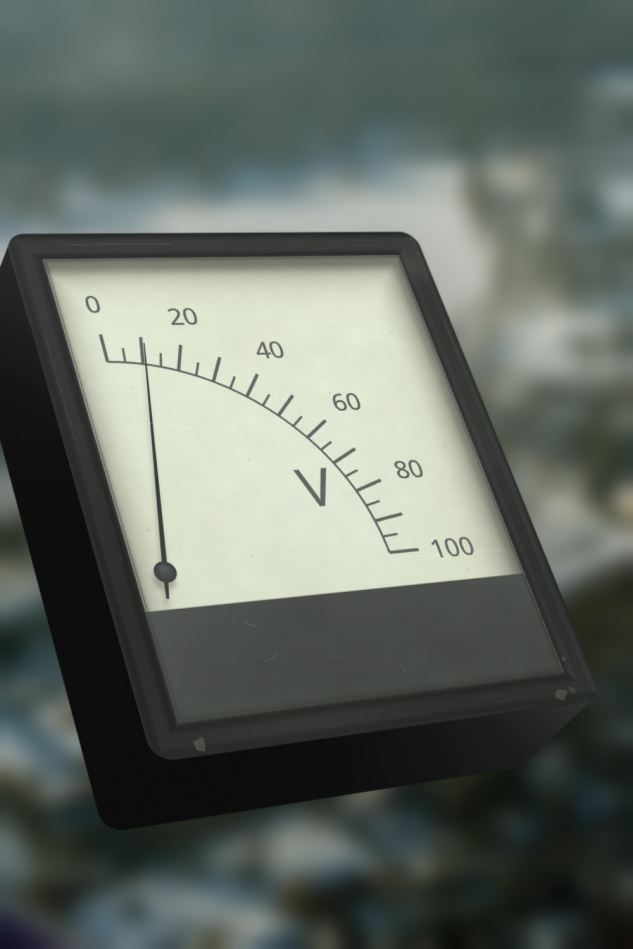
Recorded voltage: 10
